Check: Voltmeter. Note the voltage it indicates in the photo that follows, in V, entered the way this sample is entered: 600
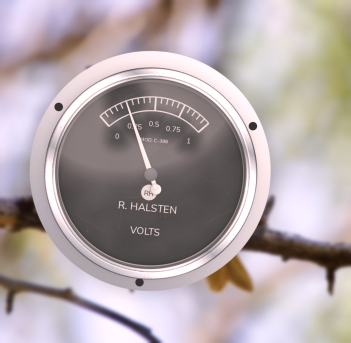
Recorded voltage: 0.25
